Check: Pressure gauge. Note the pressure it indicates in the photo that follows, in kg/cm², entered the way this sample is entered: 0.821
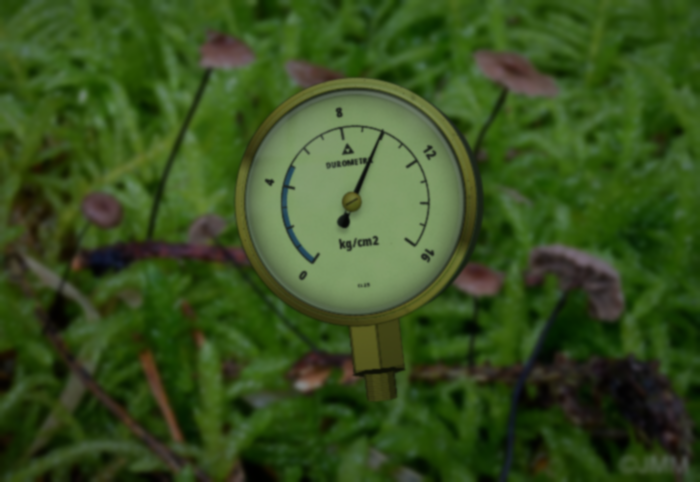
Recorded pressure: 10
